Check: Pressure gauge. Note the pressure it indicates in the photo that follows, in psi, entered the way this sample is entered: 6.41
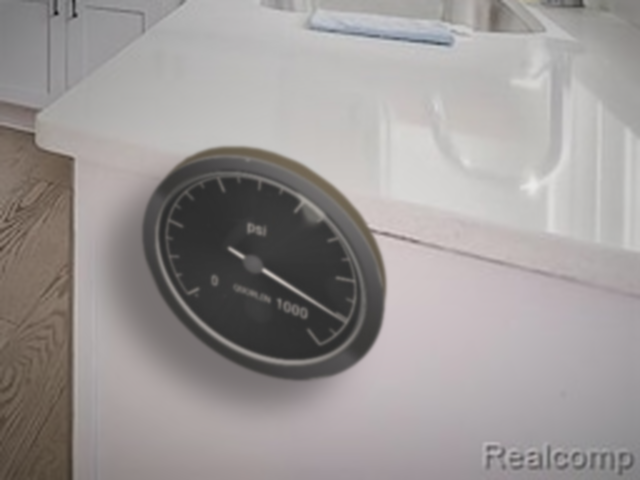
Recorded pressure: 900
